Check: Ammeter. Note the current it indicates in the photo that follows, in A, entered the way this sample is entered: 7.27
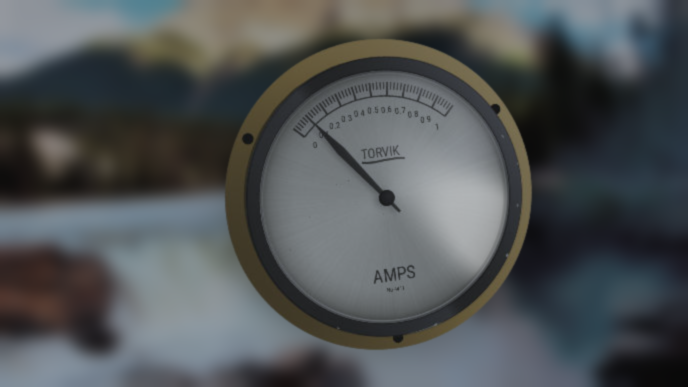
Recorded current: 0.1
